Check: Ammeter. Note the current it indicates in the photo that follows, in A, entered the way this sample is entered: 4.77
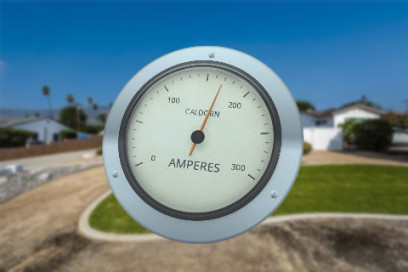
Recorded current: 170
